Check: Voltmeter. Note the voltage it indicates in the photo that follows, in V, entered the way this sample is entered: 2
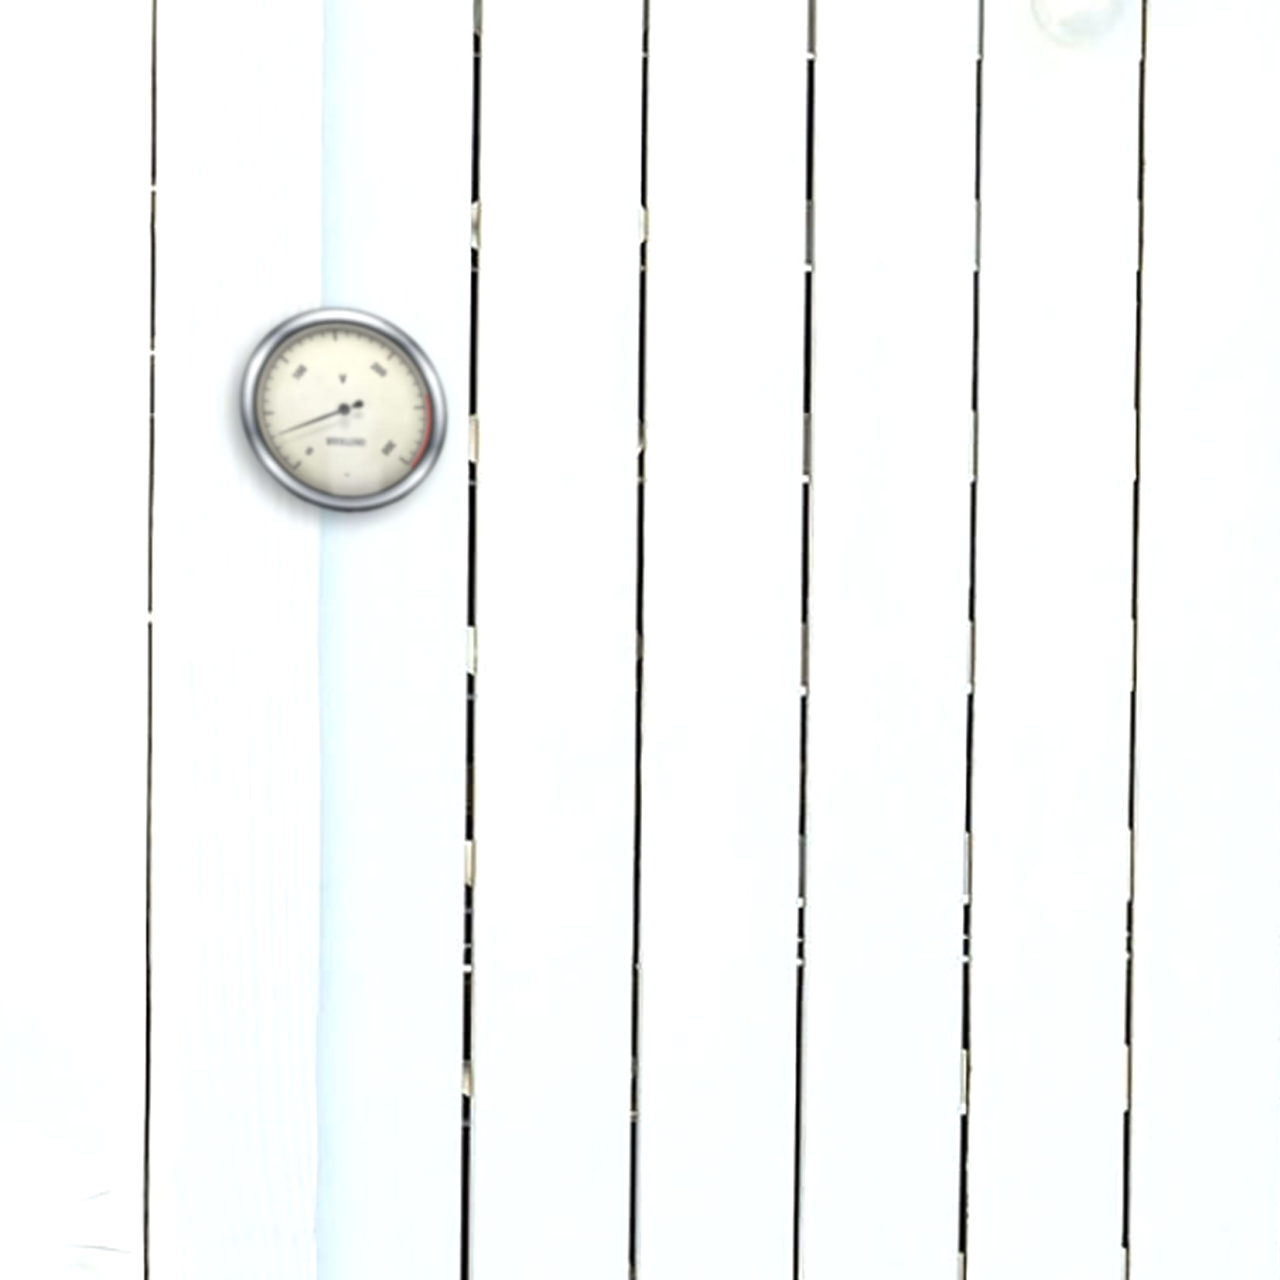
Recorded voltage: 30
